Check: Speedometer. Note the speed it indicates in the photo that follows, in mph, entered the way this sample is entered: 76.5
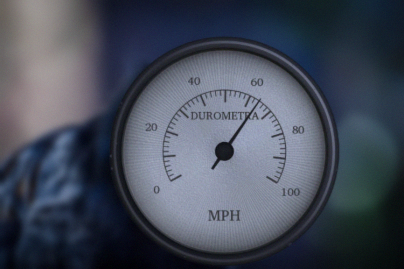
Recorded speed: 64
